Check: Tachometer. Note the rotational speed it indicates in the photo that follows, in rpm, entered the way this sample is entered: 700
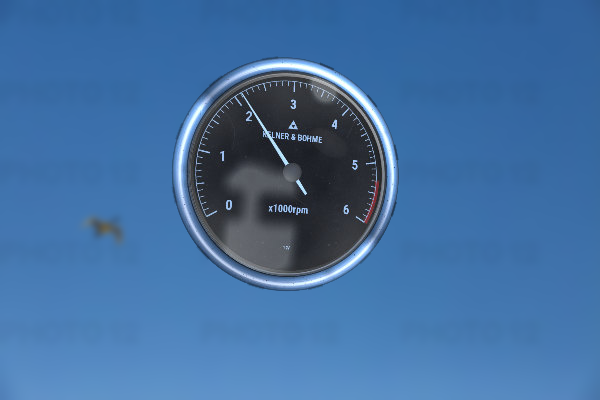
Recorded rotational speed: 2100
